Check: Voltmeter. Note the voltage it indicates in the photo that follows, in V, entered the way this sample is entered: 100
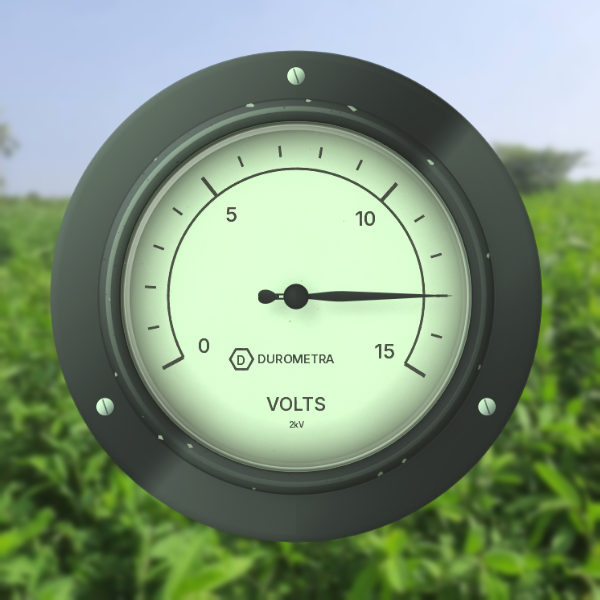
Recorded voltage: 13
